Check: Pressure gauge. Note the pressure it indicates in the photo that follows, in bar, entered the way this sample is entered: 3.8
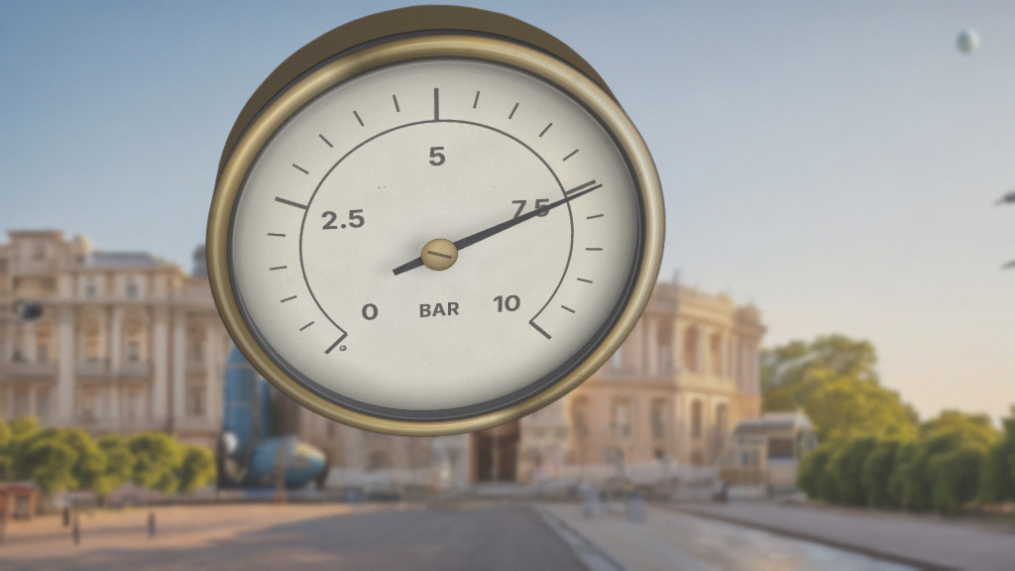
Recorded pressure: 7.5
